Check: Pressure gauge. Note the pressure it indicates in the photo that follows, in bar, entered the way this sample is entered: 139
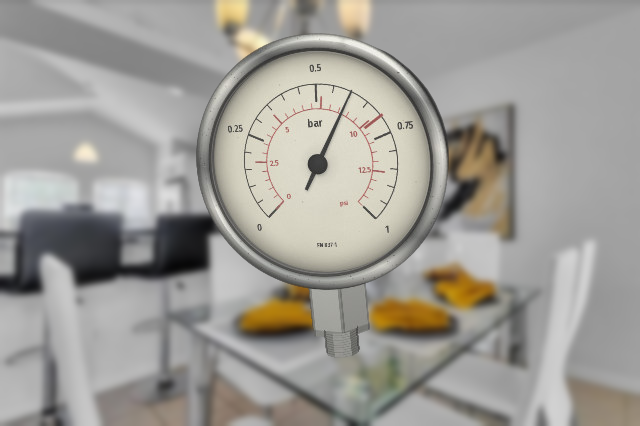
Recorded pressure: 0.6
